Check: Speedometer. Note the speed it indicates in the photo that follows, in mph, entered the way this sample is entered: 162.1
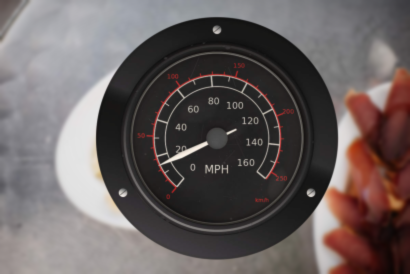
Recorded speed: 15
